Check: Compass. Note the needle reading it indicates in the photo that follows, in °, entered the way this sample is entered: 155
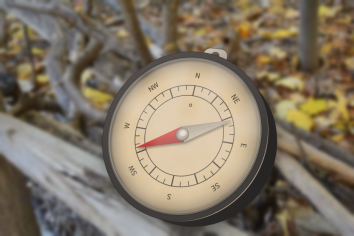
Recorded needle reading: 245
